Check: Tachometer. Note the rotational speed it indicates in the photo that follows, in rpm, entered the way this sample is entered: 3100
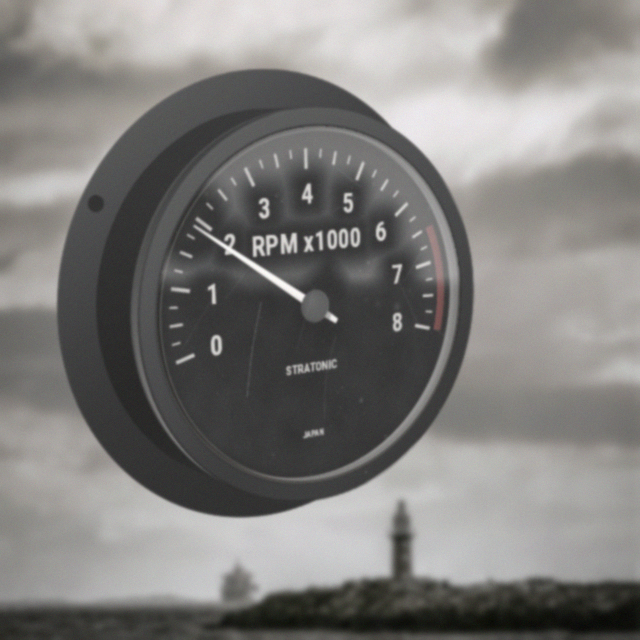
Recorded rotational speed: 1875
